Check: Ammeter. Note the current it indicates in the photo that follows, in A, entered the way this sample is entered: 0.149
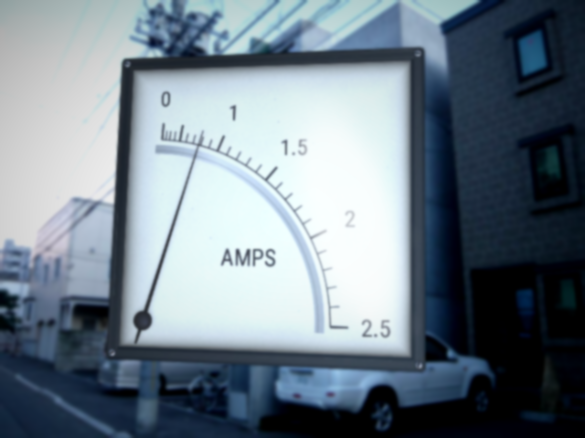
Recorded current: 0.8
